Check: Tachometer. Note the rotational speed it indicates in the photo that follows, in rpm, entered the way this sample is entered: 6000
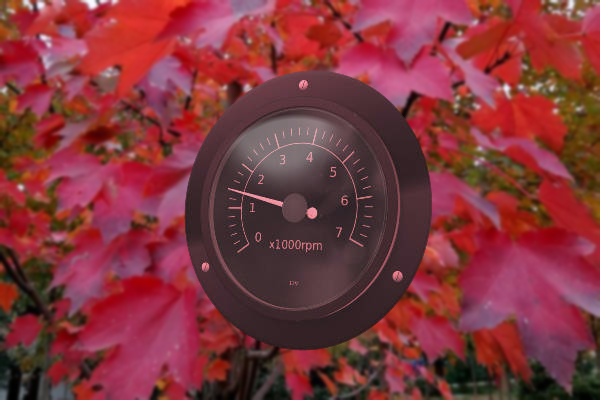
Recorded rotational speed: 1400
